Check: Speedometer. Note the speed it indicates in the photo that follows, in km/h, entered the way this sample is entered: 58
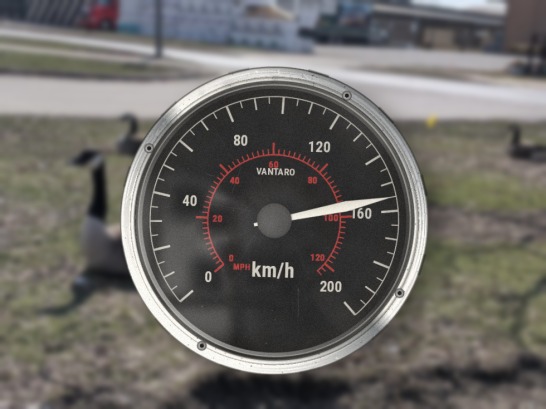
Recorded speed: 155
